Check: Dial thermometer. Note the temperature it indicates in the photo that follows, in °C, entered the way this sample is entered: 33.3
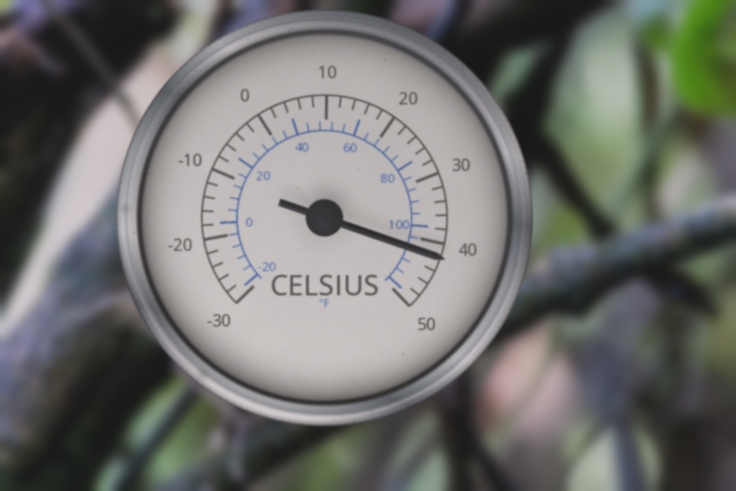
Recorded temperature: 42
